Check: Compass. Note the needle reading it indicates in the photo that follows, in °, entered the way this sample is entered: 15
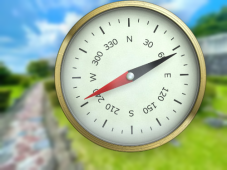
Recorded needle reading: 245
